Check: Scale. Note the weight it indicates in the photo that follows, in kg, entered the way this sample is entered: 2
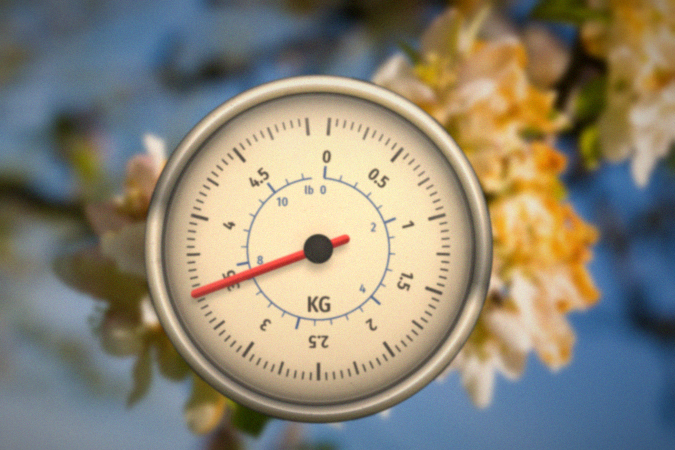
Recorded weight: 3.5
